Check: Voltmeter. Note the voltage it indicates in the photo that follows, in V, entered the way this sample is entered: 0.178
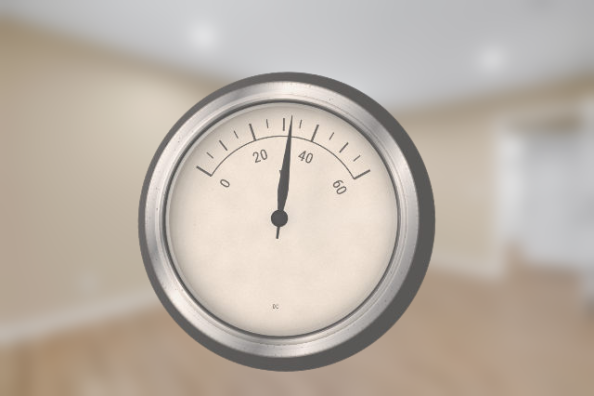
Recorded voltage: 32.5
